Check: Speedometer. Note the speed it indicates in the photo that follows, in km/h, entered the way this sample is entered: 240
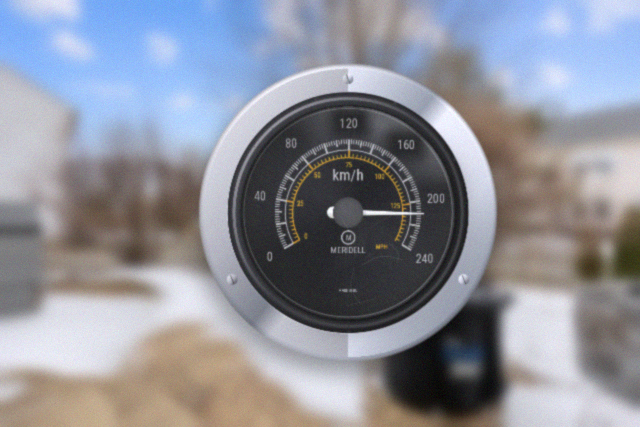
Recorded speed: 210
